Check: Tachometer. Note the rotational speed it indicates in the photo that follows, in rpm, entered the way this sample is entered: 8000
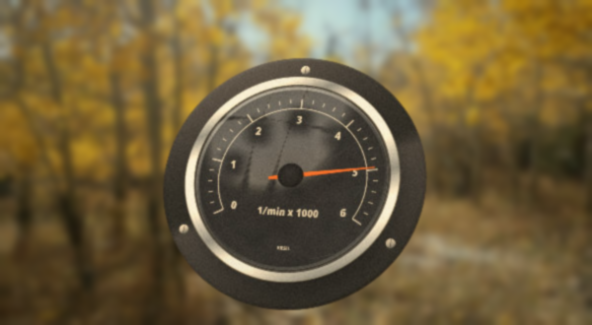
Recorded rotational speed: 5000
